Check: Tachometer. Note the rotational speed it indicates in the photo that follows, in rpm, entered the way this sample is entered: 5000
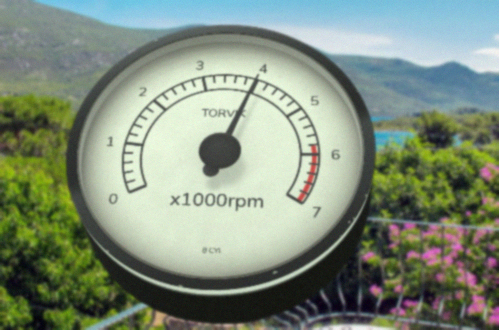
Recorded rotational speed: 4000
